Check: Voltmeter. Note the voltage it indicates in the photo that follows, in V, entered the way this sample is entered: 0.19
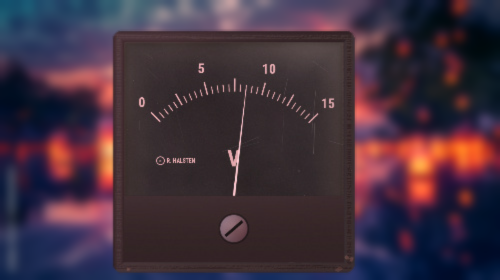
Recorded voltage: 8.5
